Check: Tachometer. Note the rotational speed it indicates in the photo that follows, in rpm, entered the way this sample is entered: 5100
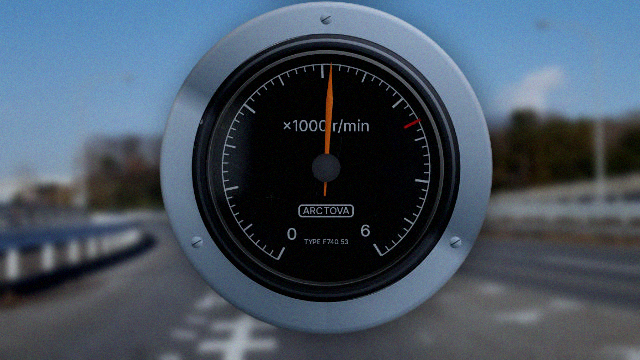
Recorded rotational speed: 3100
